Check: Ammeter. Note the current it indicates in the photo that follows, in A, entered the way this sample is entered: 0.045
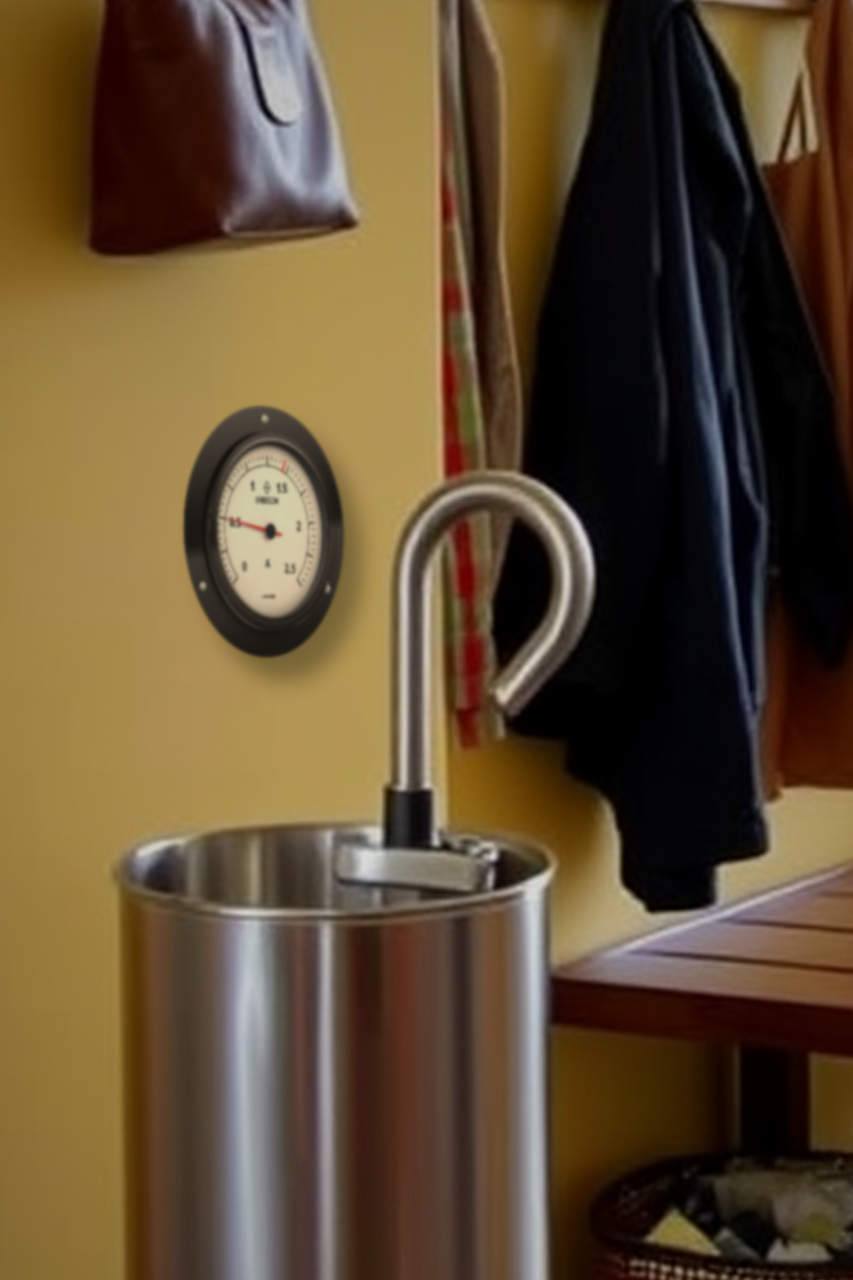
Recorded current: 0.5
